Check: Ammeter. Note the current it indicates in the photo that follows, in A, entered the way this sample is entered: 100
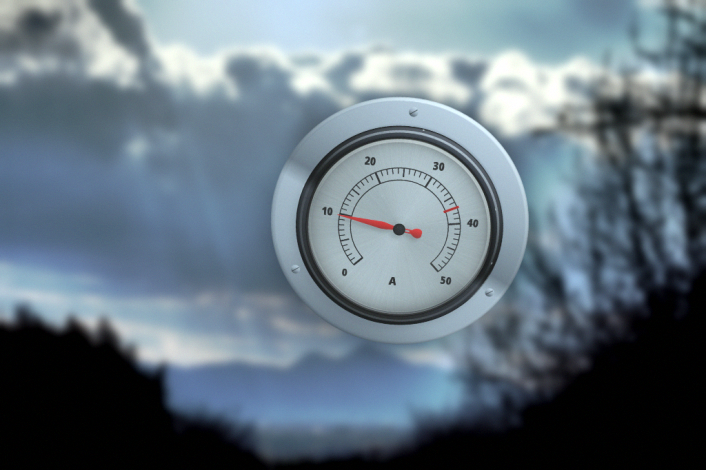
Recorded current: 10
